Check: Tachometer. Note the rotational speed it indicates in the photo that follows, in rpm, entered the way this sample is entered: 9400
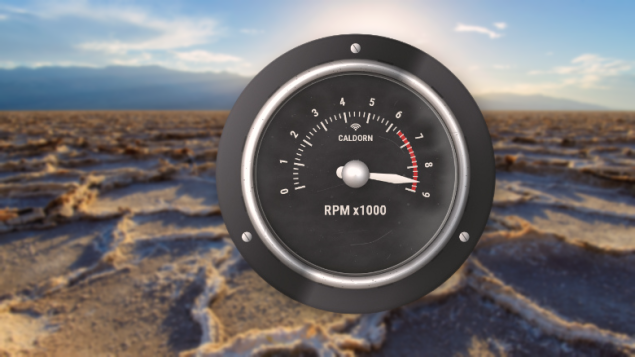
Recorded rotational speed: 8600
